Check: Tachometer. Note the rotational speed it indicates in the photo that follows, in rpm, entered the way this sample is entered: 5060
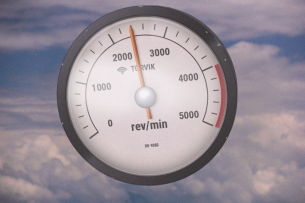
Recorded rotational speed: 2400
